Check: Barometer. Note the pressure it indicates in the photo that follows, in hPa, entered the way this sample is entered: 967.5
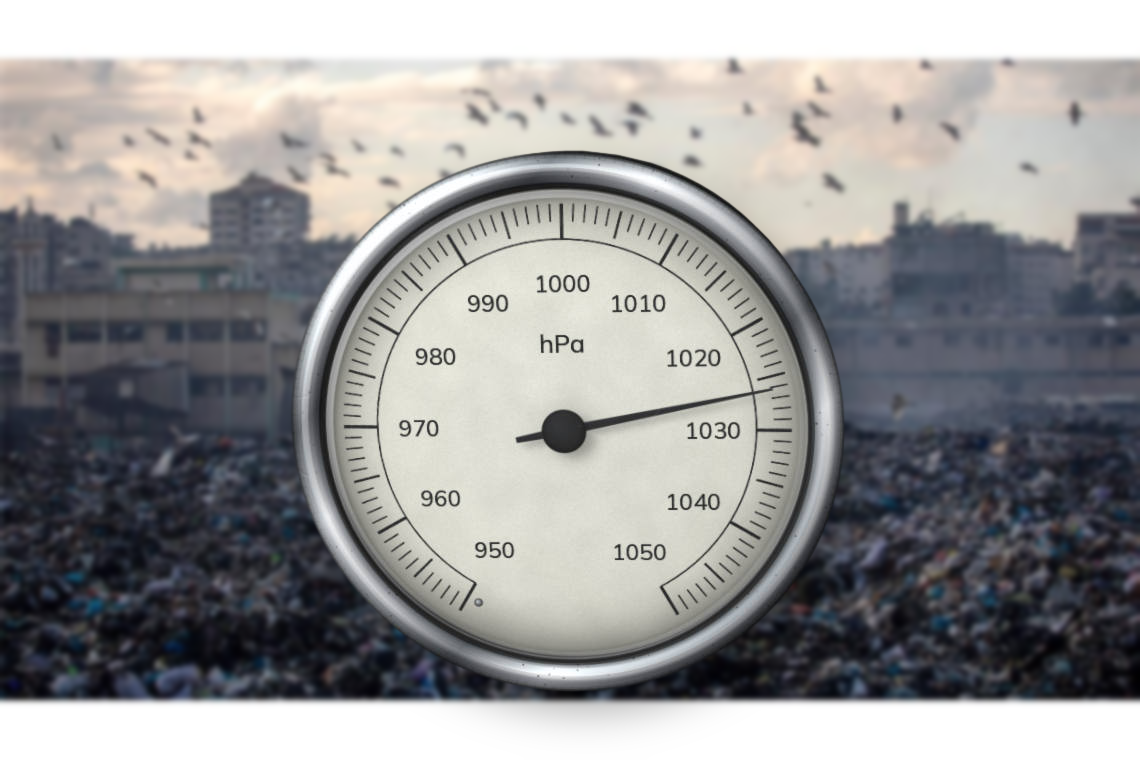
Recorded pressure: 1026
